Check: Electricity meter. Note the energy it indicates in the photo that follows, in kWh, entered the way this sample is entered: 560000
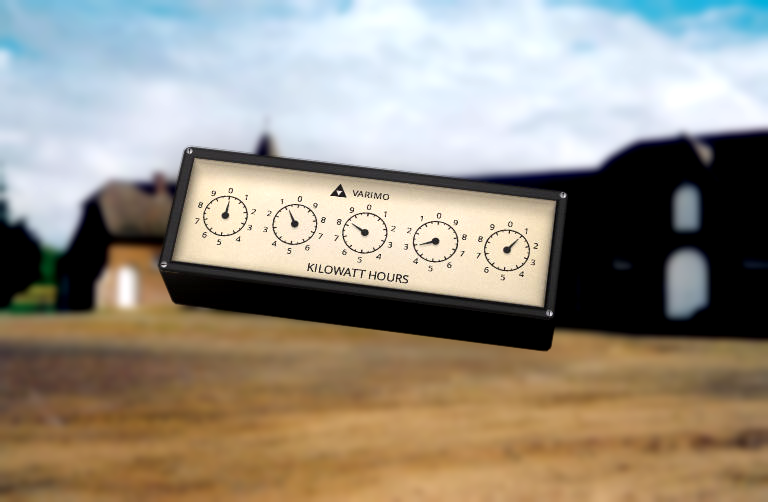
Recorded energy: 831
